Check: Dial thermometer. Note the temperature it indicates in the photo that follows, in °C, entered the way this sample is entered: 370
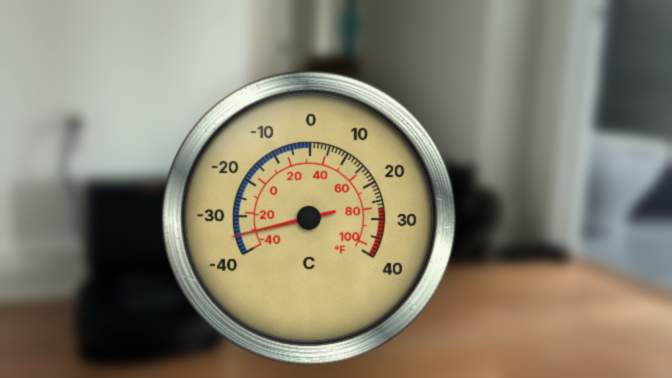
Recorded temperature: -35
